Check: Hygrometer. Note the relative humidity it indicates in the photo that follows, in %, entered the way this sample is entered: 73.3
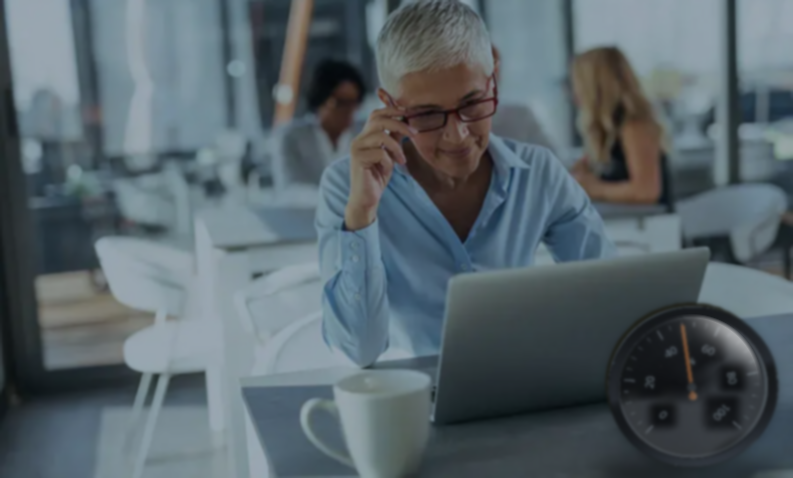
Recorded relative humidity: 48
